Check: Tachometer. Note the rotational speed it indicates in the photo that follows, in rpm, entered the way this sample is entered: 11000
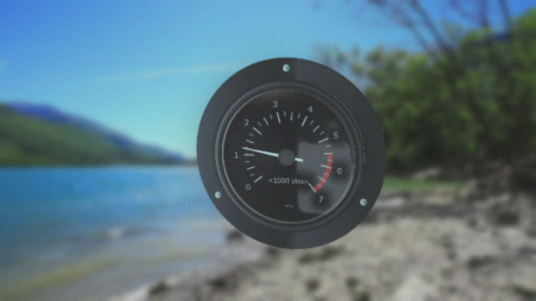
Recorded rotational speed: 1250
